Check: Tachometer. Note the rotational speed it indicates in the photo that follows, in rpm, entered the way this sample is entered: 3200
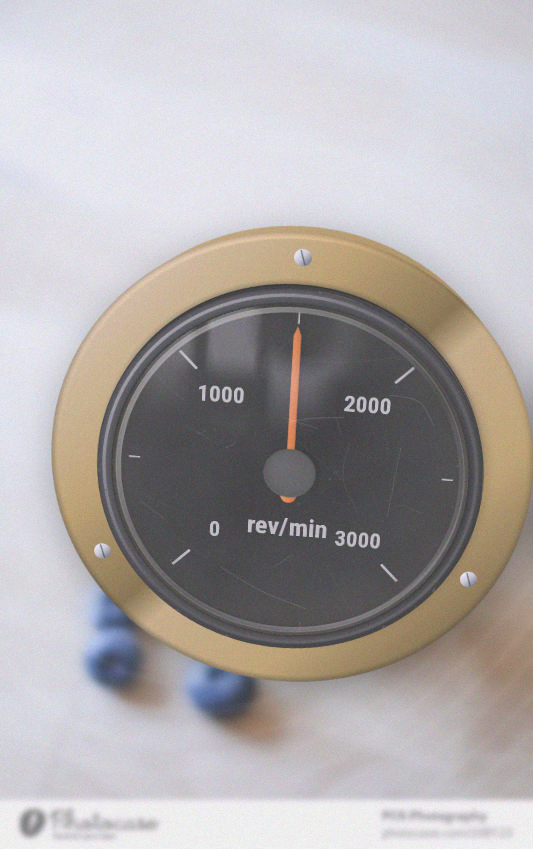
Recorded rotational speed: 1500
